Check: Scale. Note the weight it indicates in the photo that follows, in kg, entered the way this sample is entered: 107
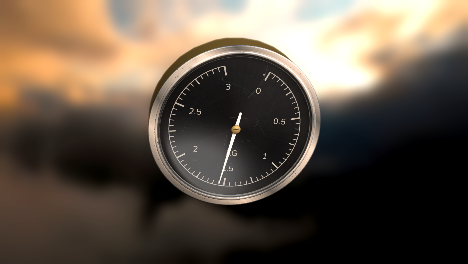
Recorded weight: 1.55
